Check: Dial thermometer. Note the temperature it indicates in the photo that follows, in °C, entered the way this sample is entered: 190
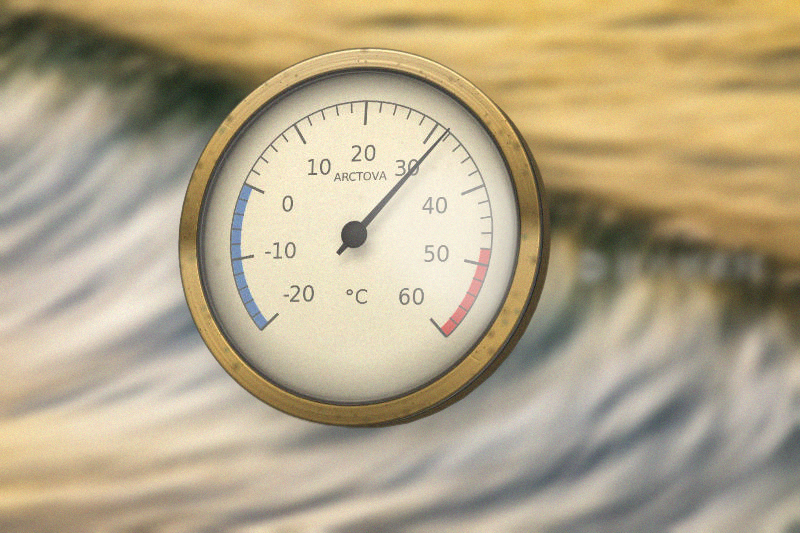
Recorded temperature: 32
